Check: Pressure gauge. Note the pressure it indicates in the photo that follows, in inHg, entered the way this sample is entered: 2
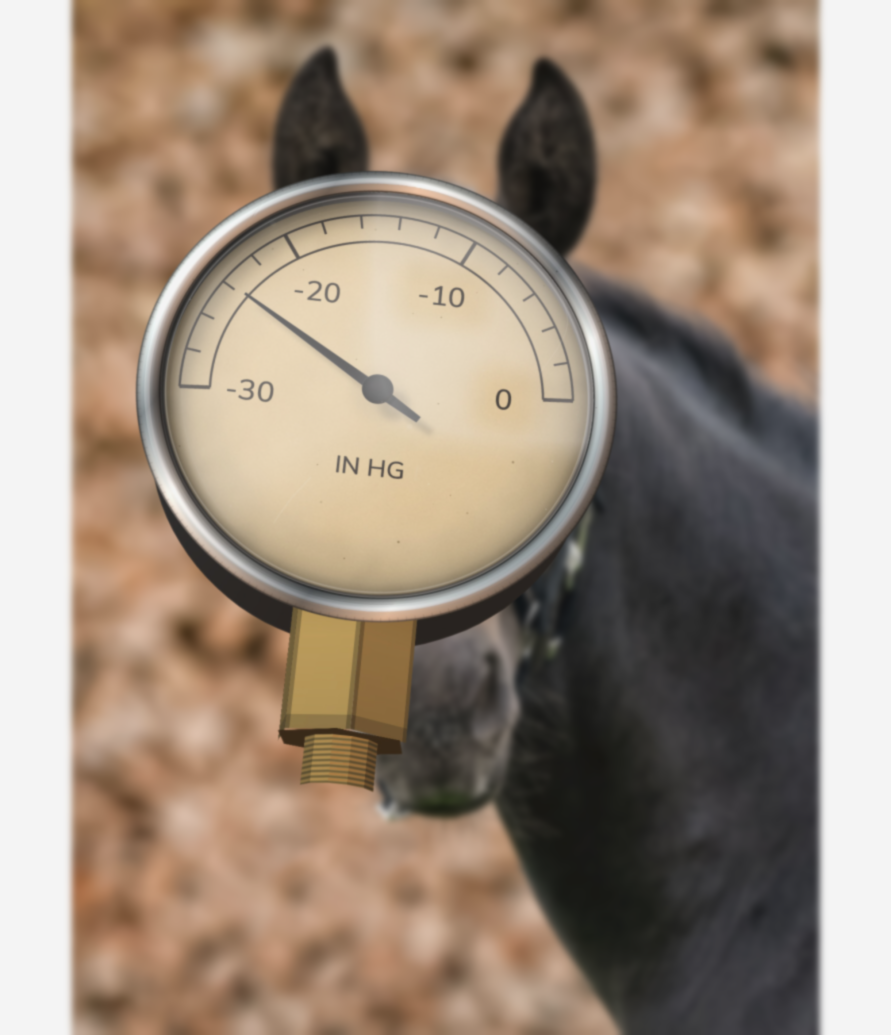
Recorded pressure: -24
